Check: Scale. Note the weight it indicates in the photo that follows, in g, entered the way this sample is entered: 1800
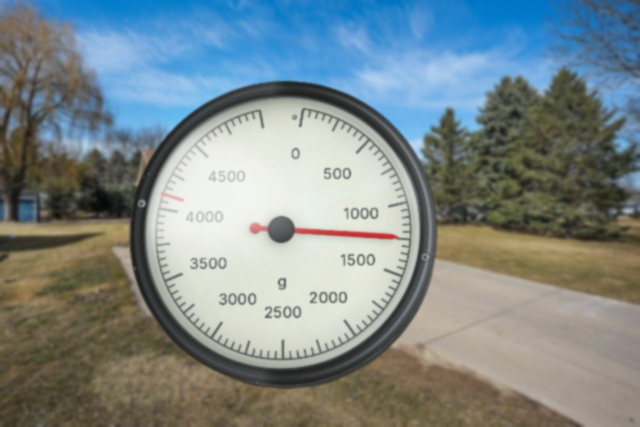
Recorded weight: 1250
